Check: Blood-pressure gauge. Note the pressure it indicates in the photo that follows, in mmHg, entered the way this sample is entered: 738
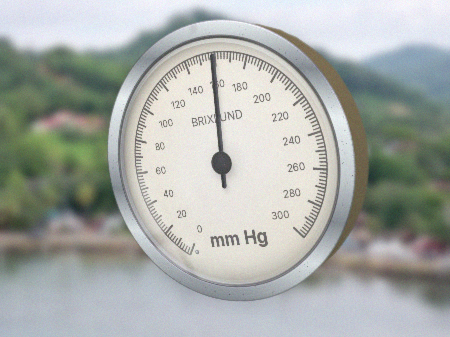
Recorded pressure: 160
